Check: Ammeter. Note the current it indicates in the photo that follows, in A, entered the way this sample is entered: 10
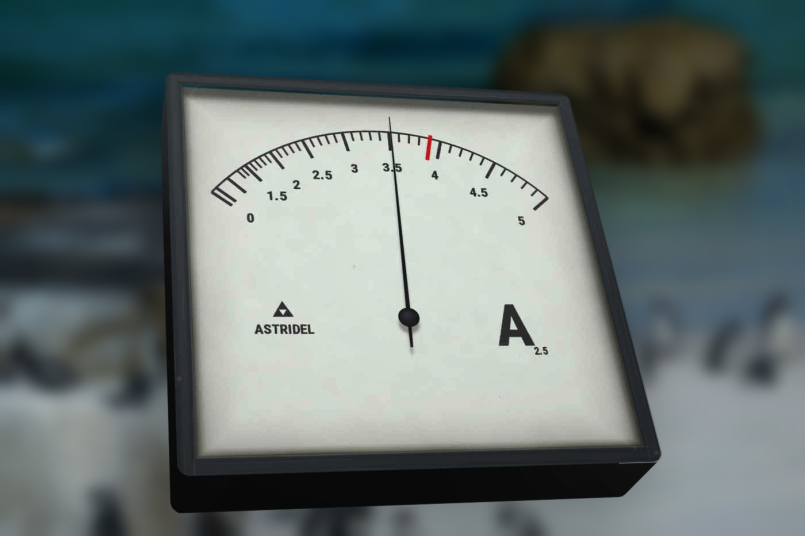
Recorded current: 3.5
